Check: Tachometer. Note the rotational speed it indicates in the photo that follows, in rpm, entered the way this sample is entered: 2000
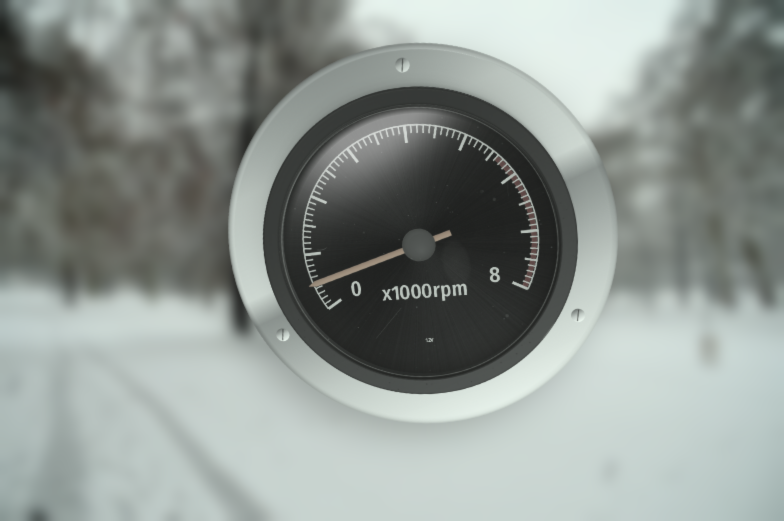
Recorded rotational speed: 500
